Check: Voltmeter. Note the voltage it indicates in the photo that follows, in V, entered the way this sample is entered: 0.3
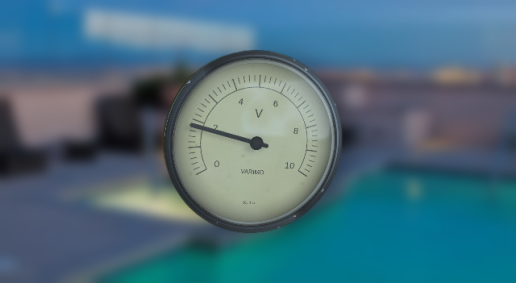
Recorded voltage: 1.8
